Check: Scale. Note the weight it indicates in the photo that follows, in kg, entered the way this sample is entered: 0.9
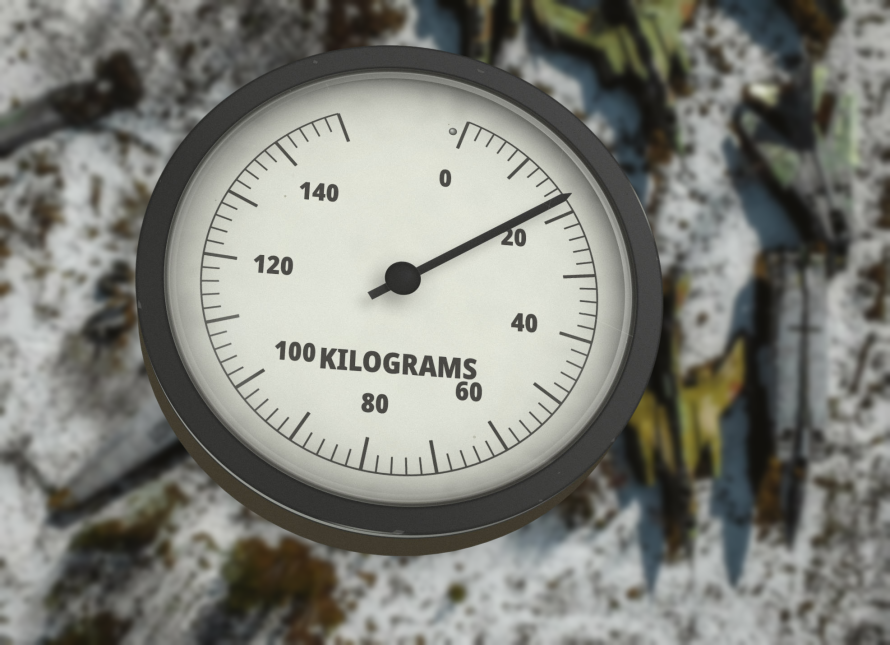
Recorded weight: 18
